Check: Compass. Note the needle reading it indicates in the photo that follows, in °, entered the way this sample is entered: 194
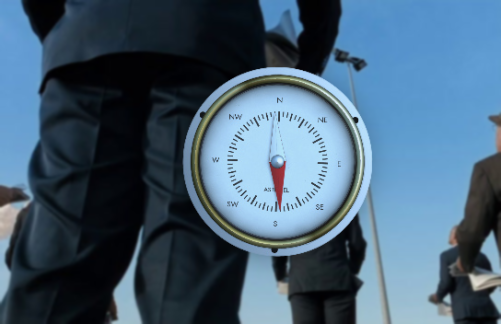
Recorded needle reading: 175
